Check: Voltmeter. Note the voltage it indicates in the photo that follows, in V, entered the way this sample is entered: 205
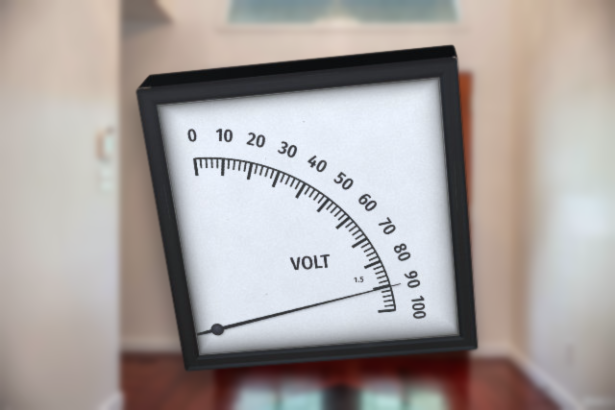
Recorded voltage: 90
